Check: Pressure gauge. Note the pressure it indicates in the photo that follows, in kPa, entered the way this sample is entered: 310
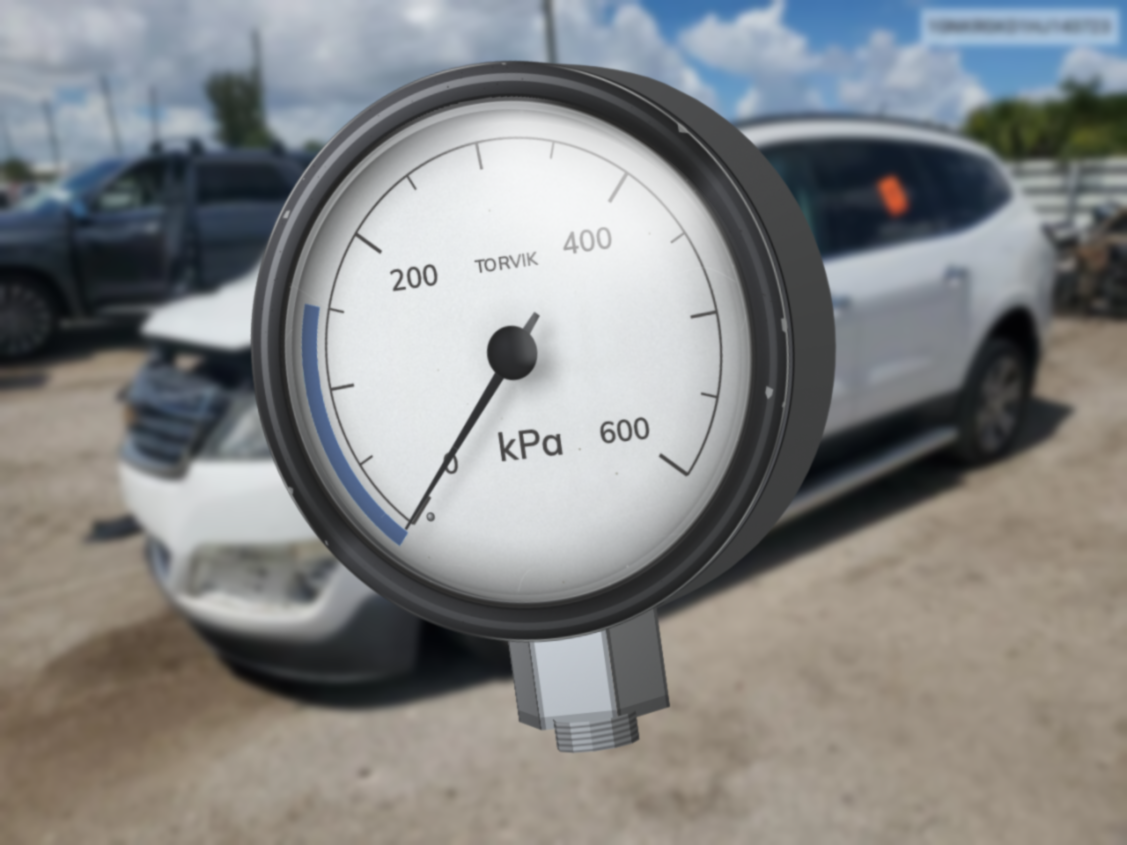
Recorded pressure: 0
